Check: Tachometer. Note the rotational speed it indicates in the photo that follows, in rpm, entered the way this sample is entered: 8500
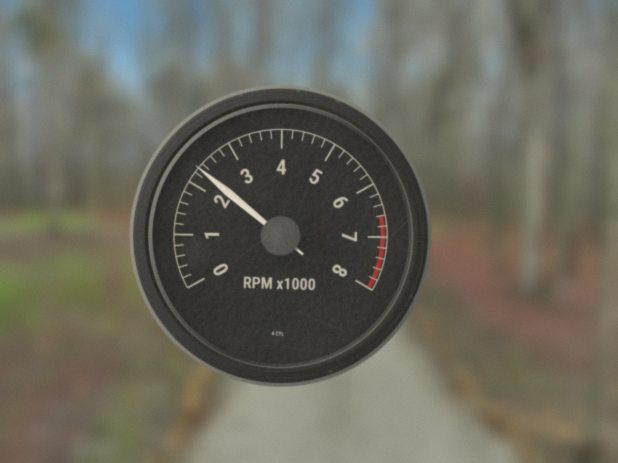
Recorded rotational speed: 2300
